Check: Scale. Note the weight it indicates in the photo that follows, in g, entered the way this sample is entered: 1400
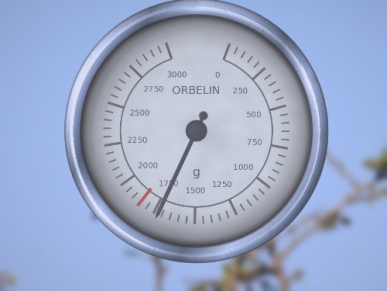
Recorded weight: 1725
